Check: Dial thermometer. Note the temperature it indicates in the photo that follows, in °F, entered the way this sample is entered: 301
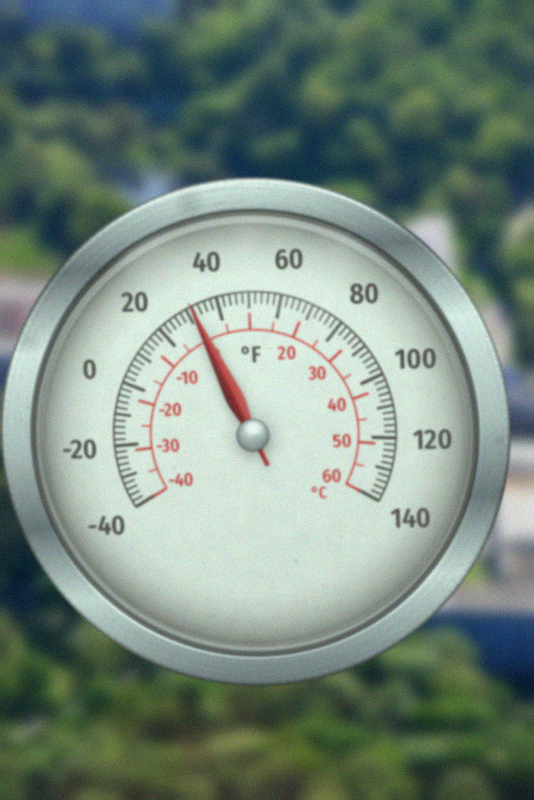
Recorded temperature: 32
